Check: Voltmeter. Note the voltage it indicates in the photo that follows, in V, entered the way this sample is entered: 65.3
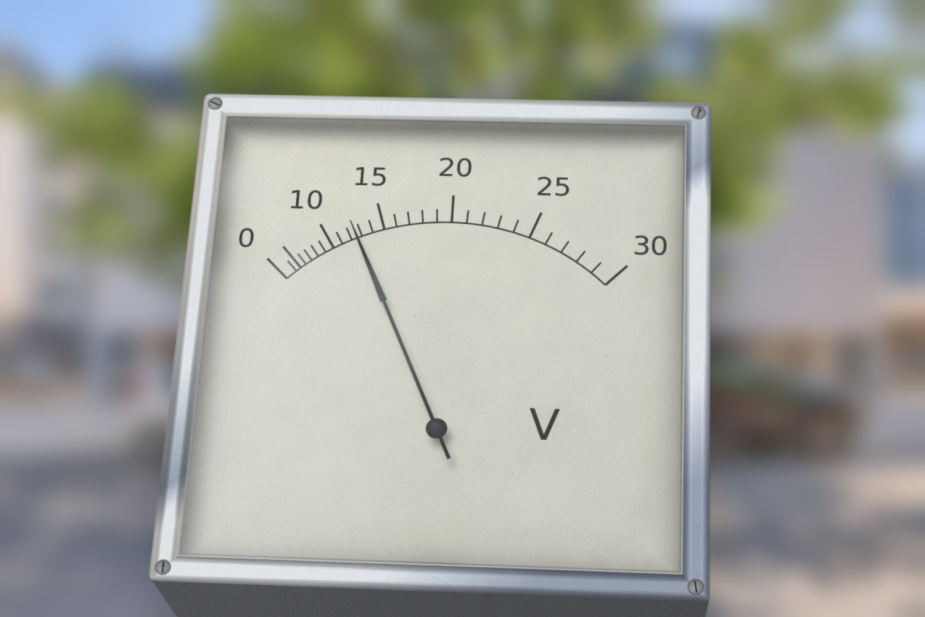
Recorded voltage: 12.5
